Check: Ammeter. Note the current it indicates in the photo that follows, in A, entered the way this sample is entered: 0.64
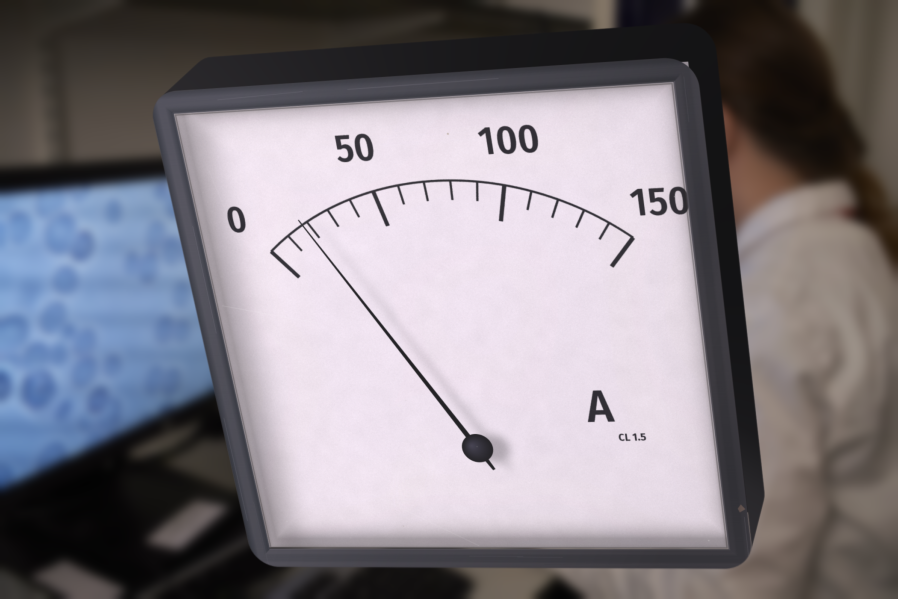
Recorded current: 20
